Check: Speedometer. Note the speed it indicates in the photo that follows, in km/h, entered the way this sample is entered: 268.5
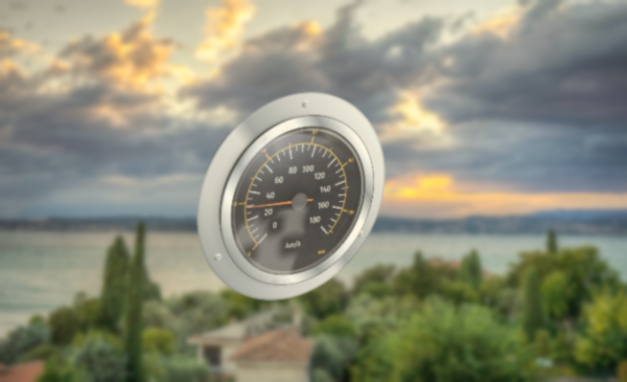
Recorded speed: 30
